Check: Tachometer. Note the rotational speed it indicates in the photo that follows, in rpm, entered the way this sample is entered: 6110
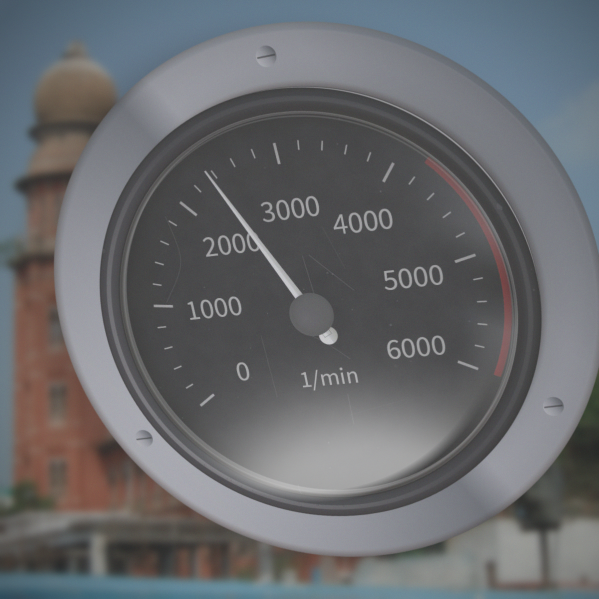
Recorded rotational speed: 2400
